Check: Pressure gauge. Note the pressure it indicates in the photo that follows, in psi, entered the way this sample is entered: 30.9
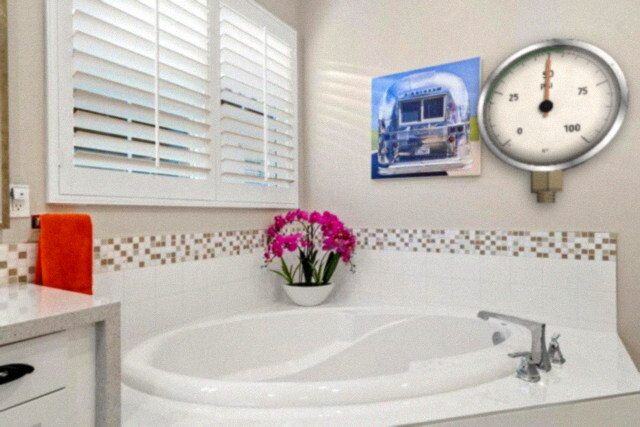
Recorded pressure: 50
